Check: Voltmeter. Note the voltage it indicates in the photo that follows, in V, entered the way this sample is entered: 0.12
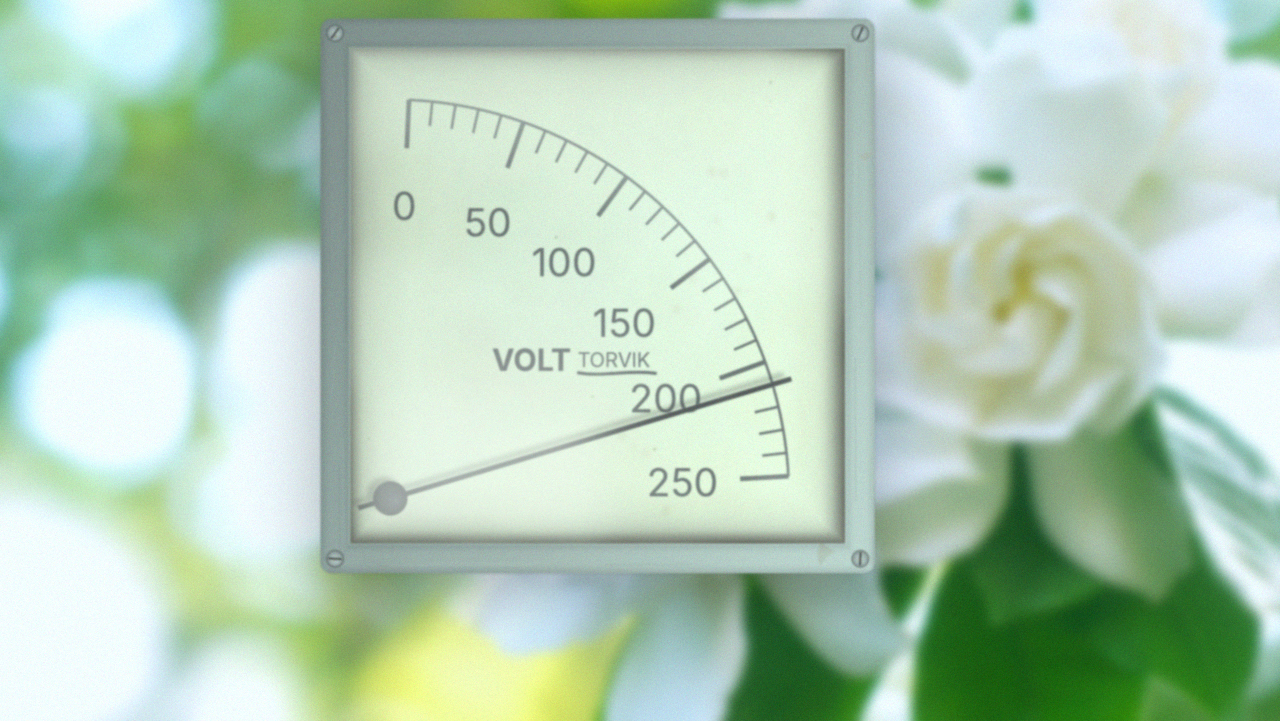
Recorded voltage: 210
